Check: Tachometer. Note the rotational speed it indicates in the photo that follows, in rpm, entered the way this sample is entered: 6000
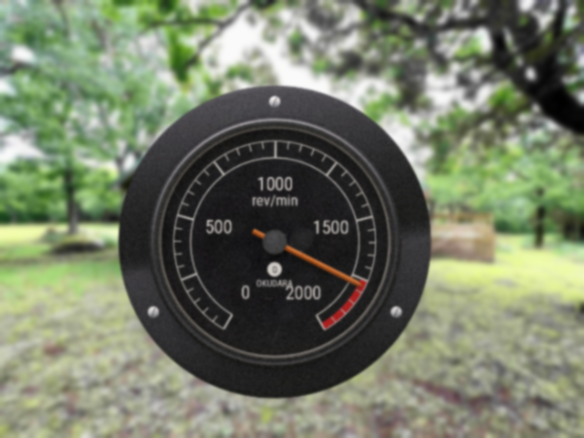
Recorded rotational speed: 1775
